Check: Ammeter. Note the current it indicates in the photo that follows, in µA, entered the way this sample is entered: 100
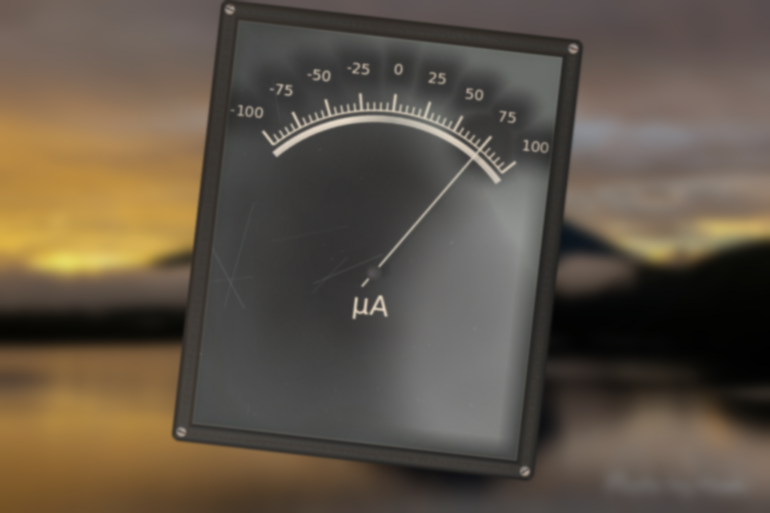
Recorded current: 75
